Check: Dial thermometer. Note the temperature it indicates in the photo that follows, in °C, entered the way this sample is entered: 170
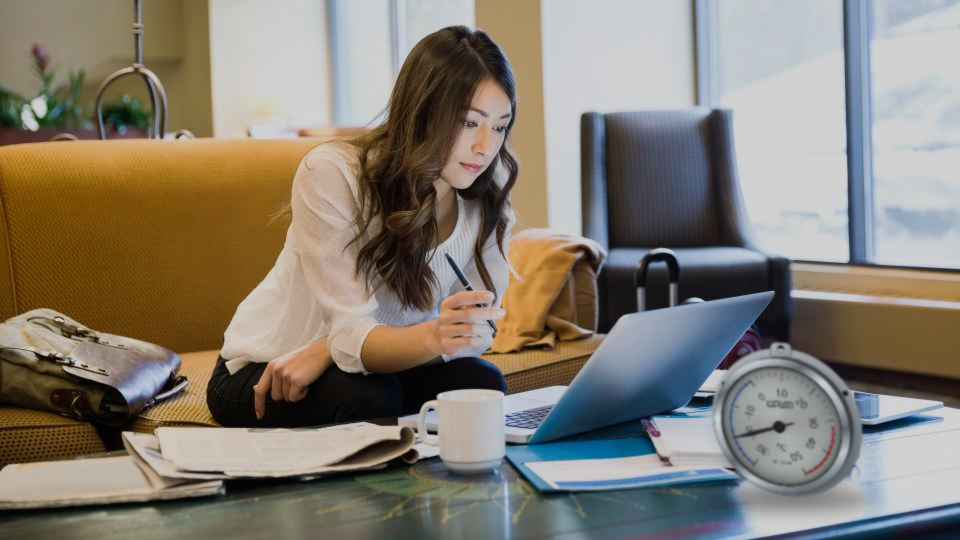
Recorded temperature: -20
